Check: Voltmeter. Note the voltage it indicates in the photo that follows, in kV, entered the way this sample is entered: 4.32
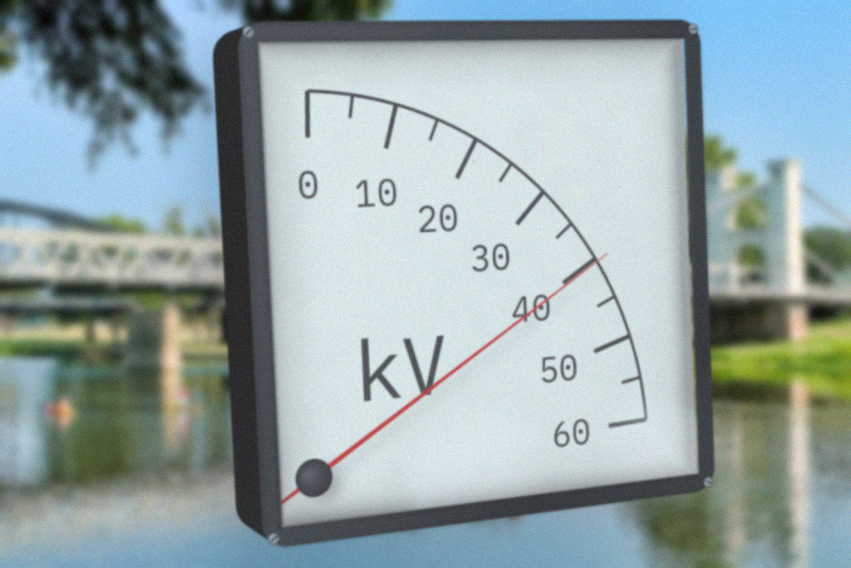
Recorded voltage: 40
